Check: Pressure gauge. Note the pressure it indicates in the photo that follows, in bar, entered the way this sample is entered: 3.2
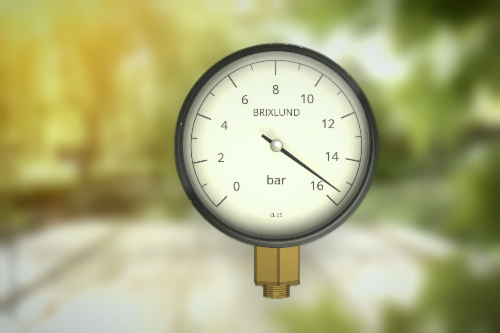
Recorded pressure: 15.5
